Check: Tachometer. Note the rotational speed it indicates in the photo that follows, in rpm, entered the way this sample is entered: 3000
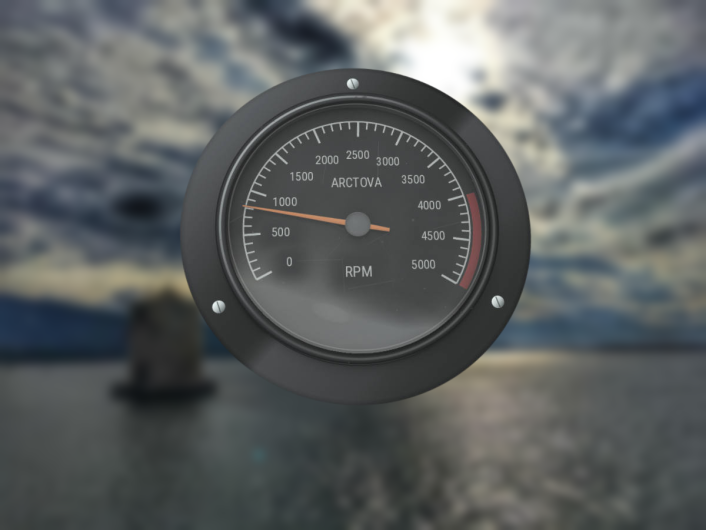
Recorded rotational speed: 800
